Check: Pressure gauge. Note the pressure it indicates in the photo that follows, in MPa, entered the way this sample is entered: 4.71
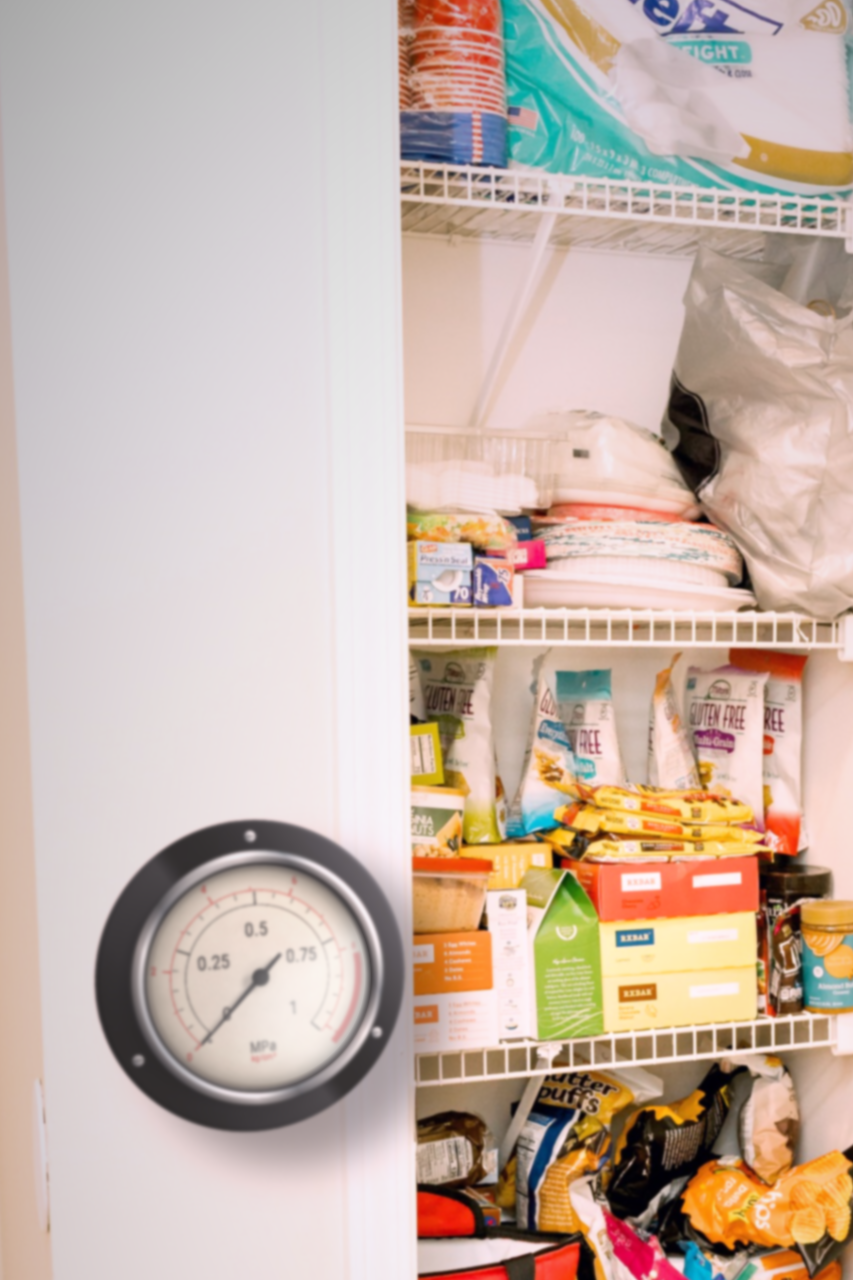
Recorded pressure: 0
